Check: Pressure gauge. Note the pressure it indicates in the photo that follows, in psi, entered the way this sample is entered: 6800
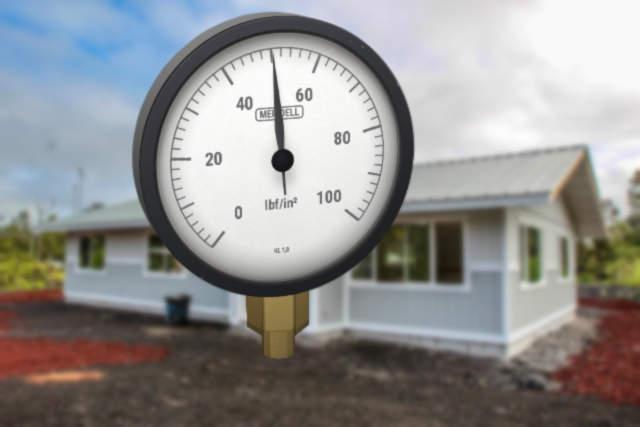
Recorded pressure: 50
